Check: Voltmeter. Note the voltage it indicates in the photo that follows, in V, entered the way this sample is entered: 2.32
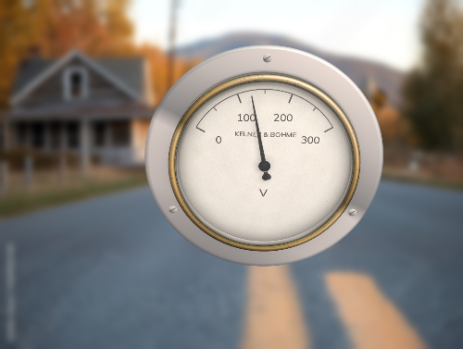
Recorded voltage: 125
